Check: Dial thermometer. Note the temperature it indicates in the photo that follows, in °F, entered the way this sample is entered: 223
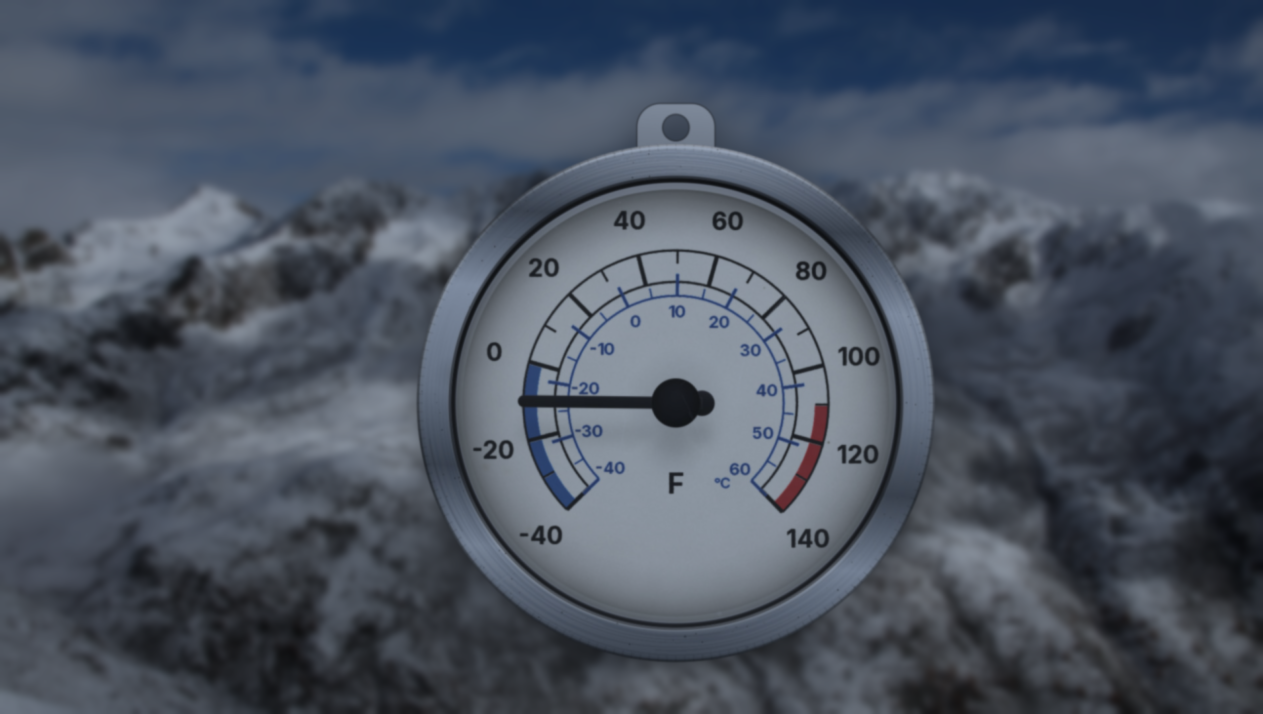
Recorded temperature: -10
